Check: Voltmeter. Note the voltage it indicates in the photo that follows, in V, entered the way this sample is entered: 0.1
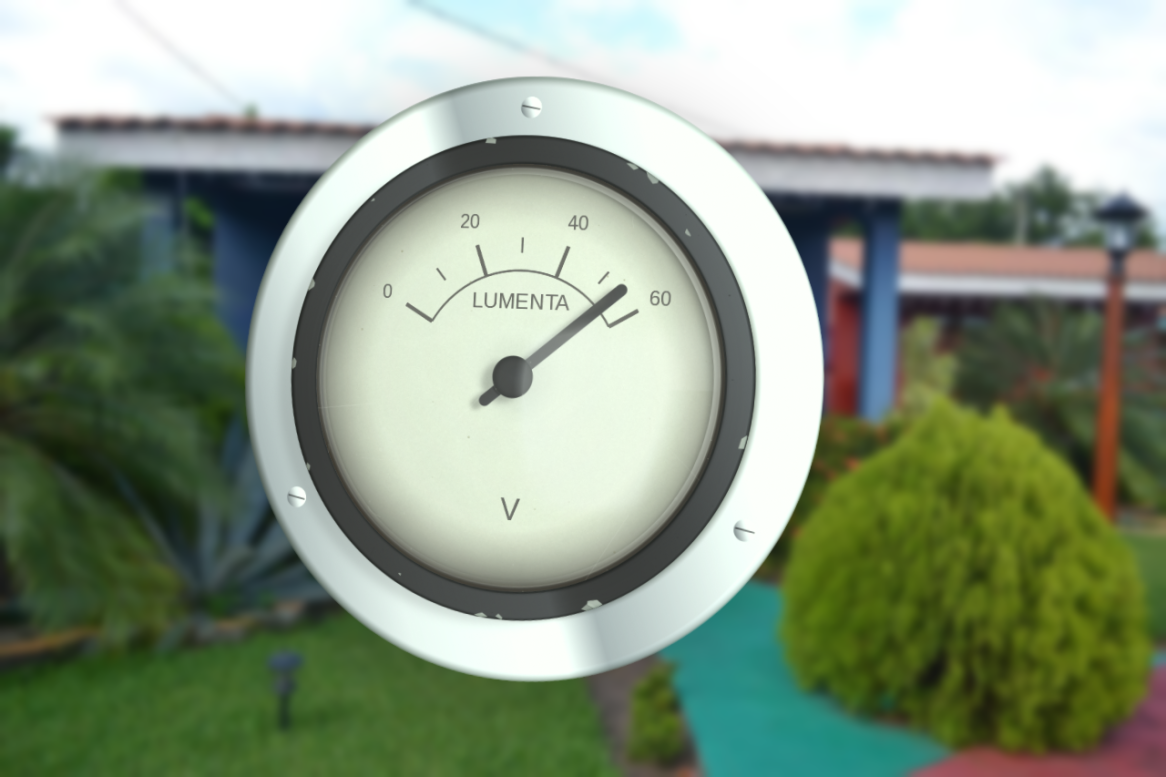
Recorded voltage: 55
